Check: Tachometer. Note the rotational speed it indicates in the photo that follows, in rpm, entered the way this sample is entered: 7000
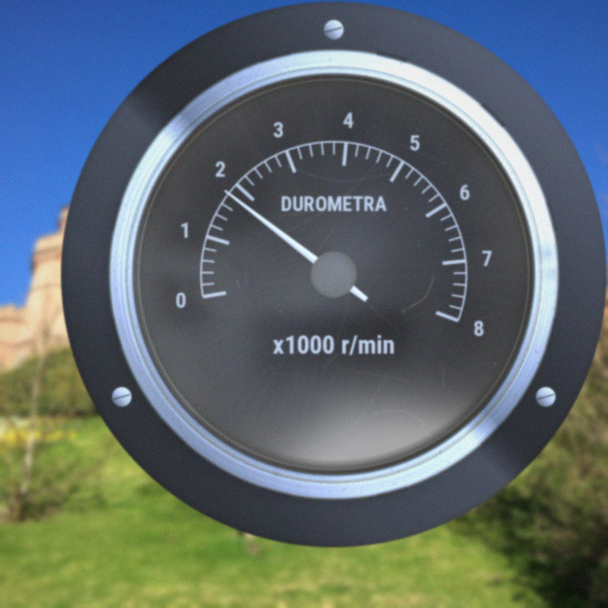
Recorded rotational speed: 1800
